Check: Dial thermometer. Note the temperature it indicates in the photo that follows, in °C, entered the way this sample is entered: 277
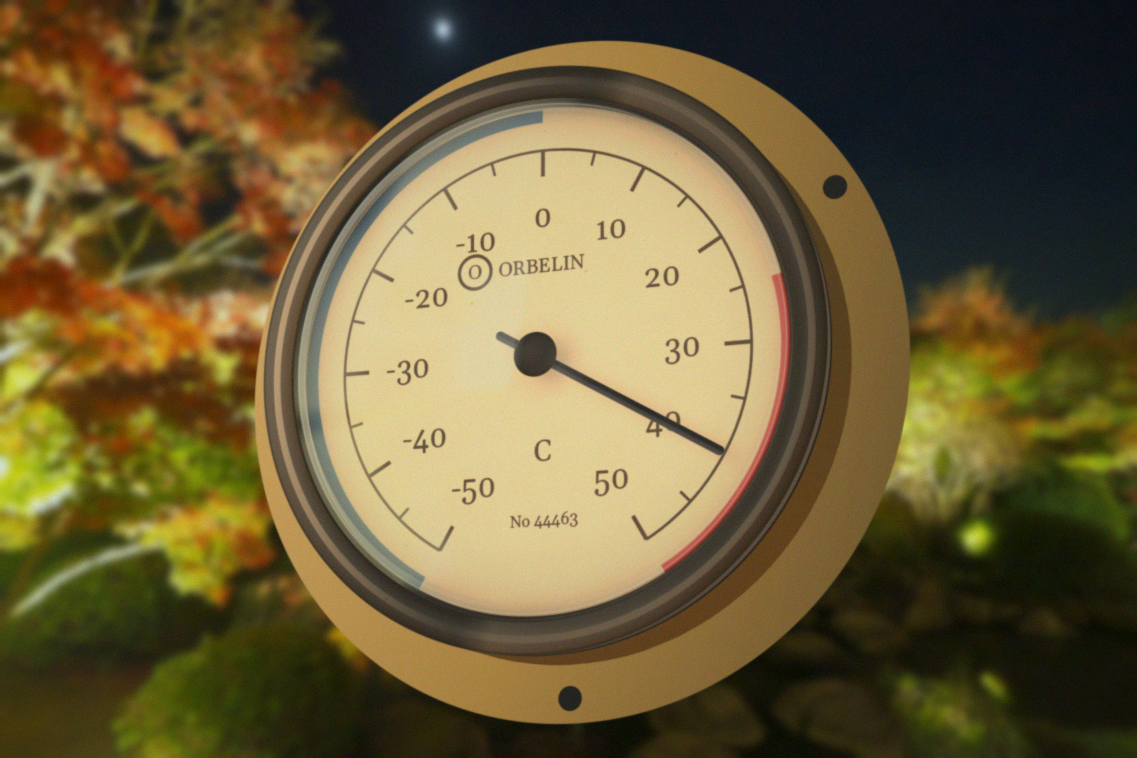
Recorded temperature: 40
